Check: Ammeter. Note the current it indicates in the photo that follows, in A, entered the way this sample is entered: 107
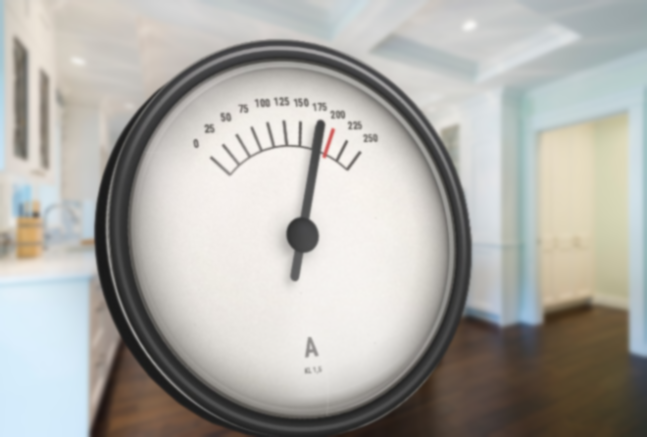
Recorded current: 175
